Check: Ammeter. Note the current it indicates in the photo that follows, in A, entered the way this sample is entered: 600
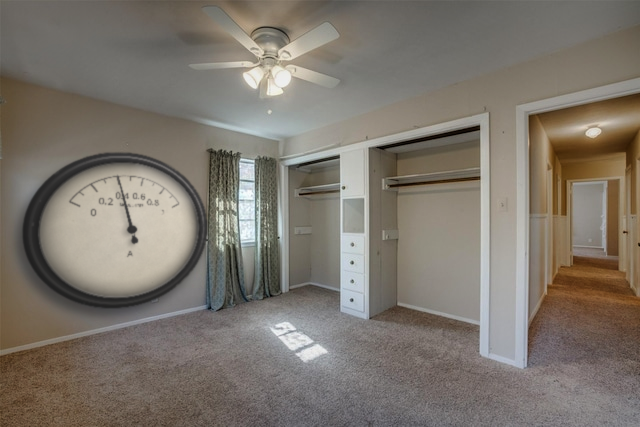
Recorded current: 0.4
